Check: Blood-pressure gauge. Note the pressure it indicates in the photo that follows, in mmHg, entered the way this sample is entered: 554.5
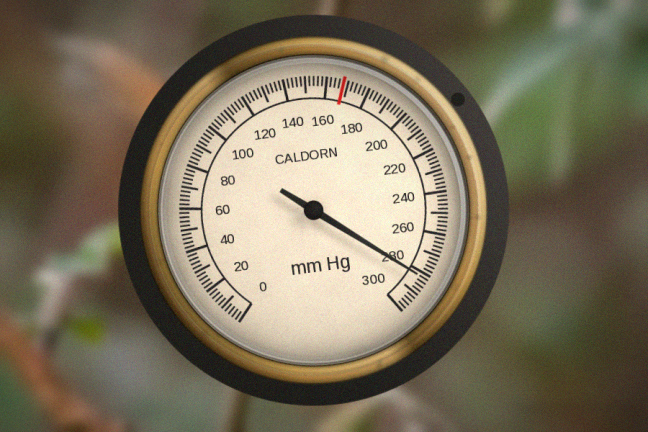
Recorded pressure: 282
